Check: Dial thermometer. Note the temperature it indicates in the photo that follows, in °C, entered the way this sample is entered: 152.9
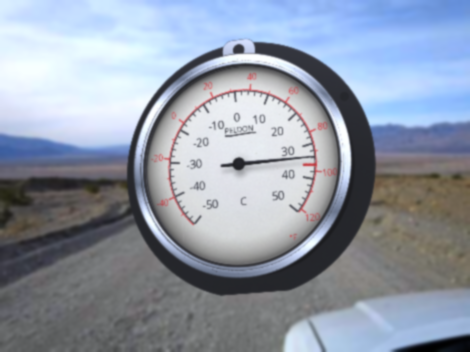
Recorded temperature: 34
